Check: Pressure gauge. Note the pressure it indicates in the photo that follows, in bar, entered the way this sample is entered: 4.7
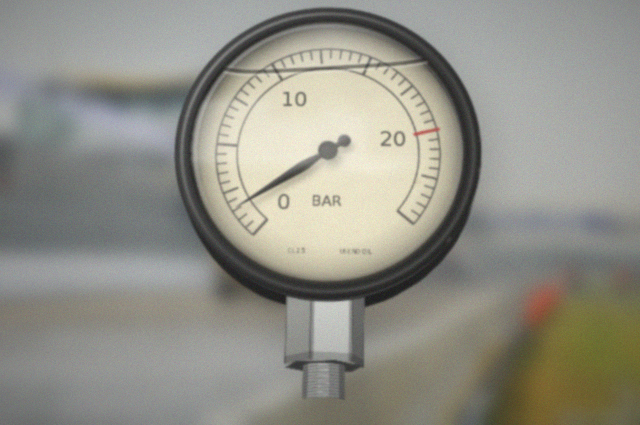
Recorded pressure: 1.5
